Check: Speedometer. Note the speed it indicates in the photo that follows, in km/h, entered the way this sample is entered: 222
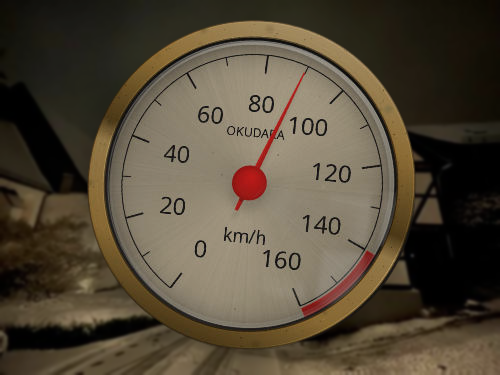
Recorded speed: 90
